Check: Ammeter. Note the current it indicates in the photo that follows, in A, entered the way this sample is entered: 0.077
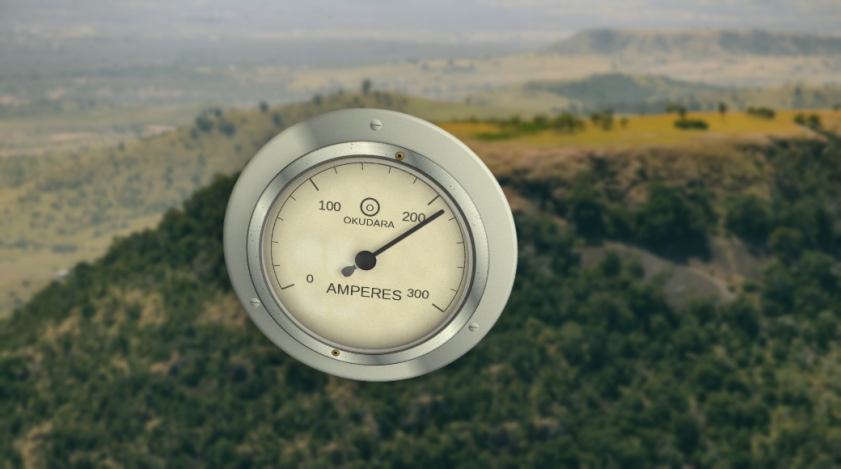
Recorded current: 210
